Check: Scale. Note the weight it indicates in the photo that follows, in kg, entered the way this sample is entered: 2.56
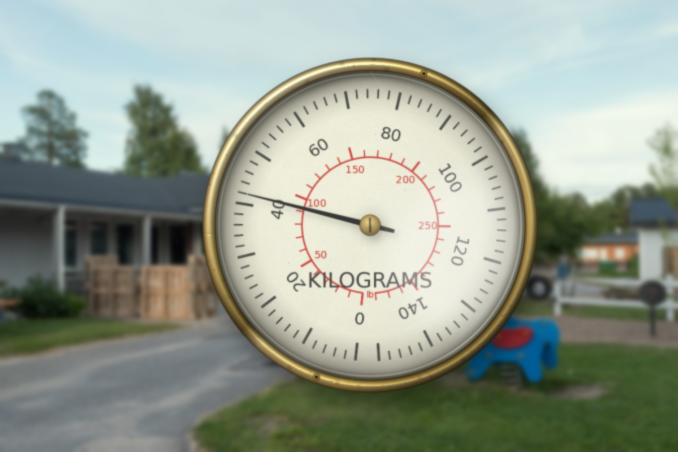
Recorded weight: 42
